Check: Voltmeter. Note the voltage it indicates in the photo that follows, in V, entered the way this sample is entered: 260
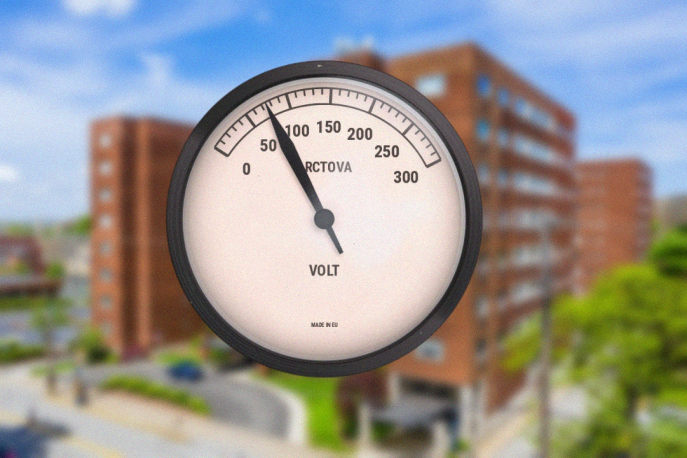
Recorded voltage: 75
